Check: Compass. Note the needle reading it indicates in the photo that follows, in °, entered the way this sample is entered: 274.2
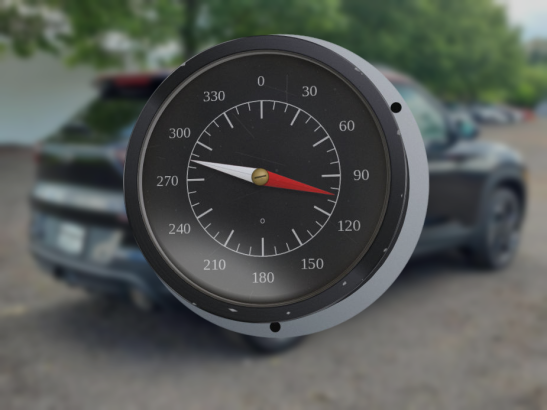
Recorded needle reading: 105
